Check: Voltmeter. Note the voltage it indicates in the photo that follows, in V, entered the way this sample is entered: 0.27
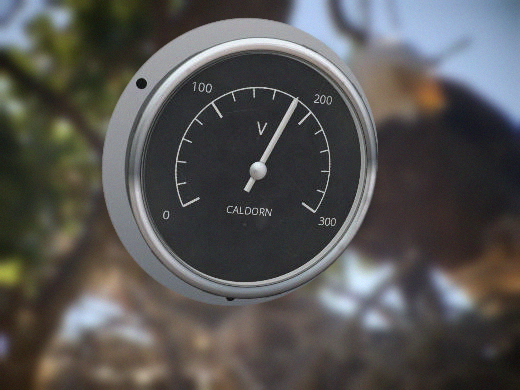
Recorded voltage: 180
